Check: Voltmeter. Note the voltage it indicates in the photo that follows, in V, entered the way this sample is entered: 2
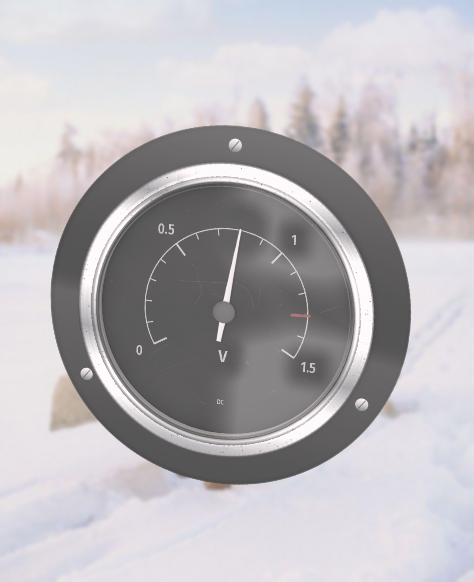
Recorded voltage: 0.8
